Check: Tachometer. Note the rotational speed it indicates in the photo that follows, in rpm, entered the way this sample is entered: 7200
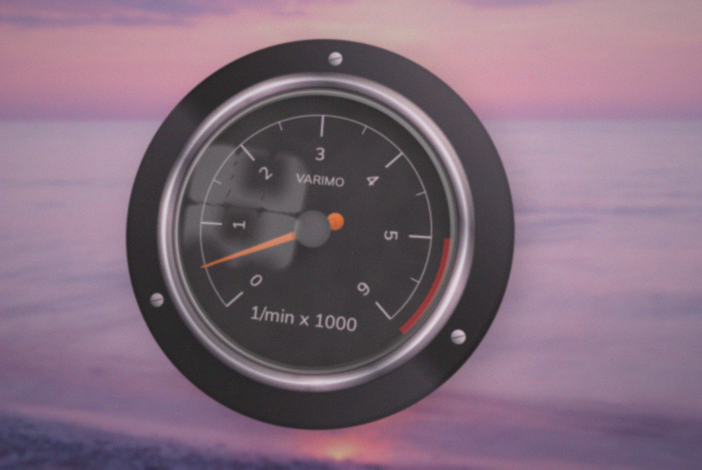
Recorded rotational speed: 500
